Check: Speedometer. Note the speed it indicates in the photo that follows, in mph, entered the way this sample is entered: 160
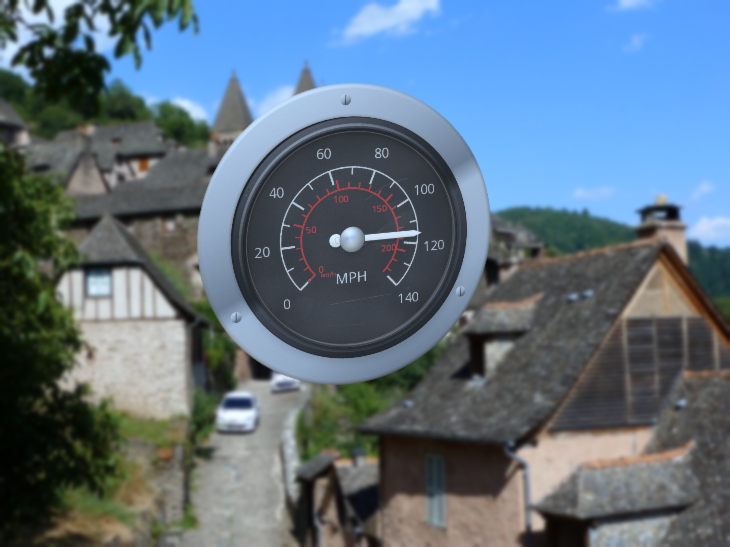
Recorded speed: 115
